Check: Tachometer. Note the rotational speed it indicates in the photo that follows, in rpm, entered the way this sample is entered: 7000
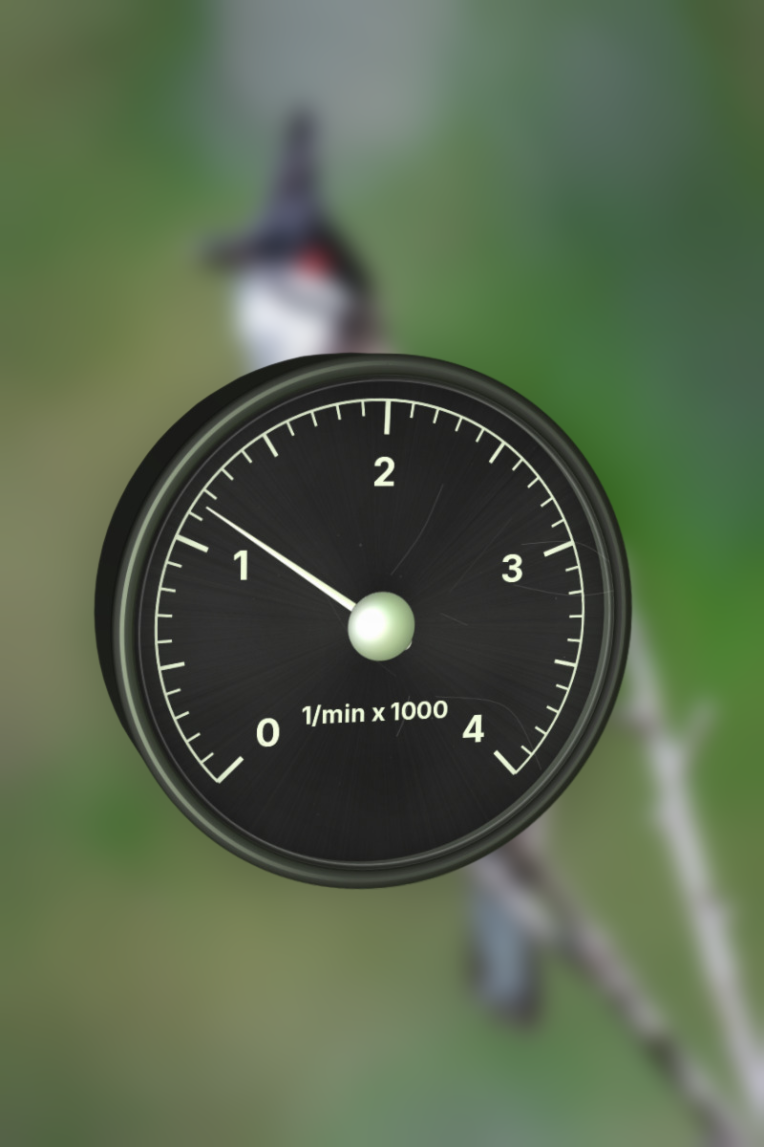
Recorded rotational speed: 1150
